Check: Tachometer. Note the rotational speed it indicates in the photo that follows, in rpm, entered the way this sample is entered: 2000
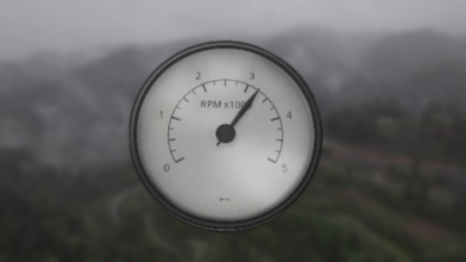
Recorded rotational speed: 3250
